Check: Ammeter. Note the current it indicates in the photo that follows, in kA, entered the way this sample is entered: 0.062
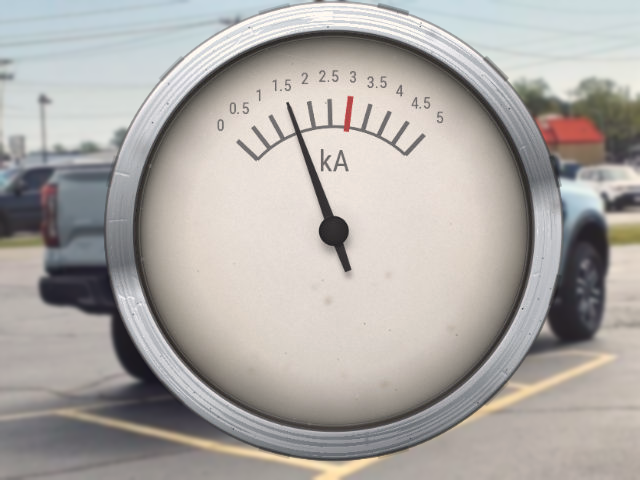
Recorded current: 1.5
